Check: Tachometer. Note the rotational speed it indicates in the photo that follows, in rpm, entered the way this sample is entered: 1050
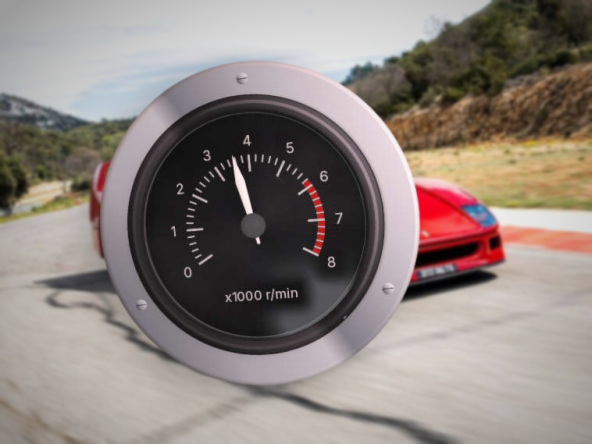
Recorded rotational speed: 3600
